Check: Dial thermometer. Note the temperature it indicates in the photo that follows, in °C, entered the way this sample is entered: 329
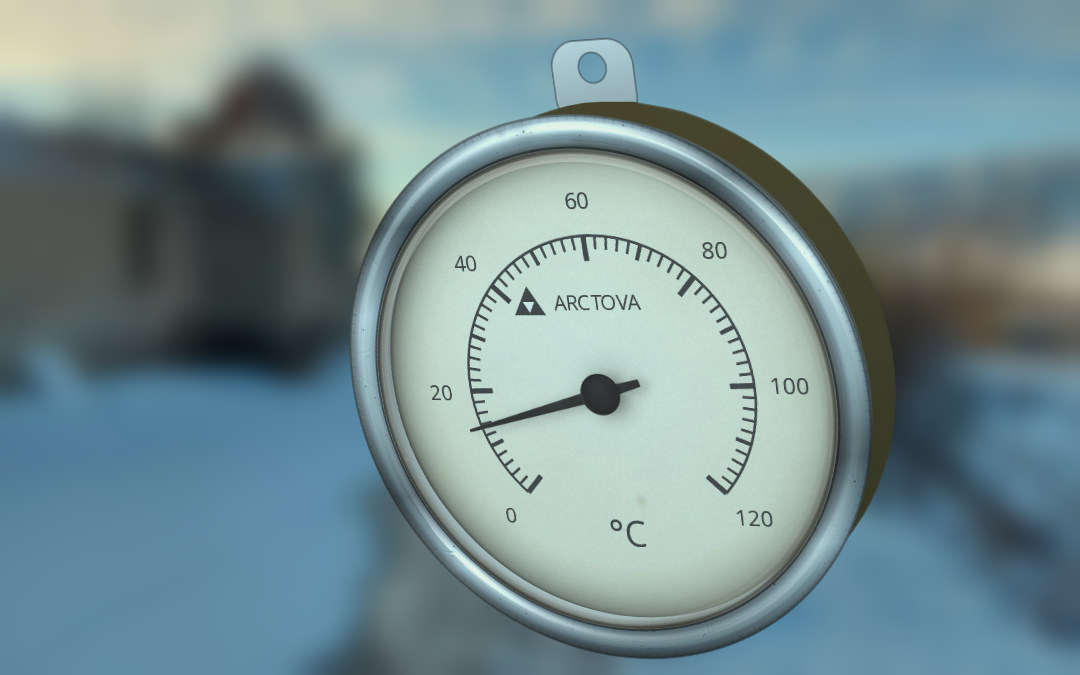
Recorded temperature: 14
